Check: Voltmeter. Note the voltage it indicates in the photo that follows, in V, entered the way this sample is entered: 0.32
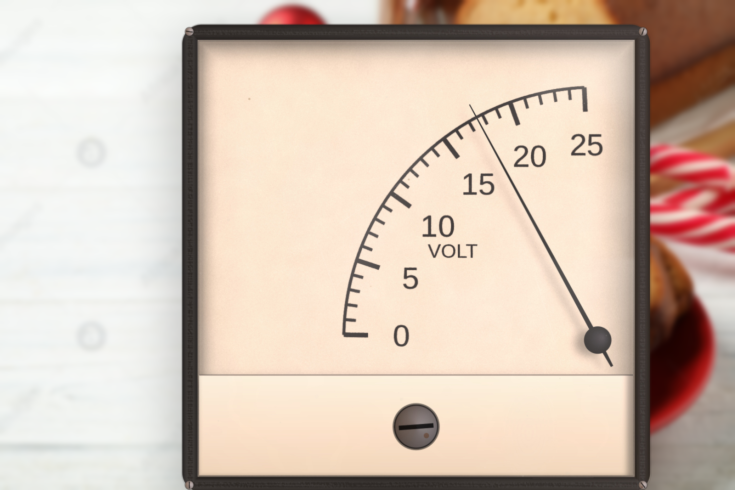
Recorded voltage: 17.5
